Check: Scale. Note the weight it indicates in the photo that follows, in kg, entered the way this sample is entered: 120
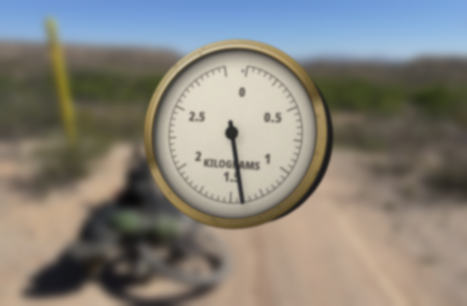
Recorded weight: 1.4
